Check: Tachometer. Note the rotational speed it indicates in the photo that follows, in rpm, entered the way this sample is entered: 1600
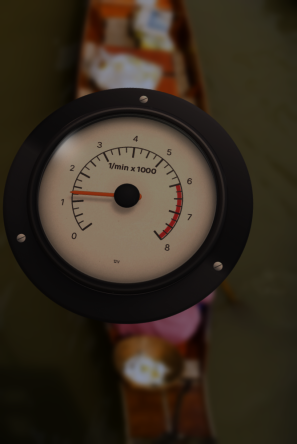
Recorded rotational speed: 1250
